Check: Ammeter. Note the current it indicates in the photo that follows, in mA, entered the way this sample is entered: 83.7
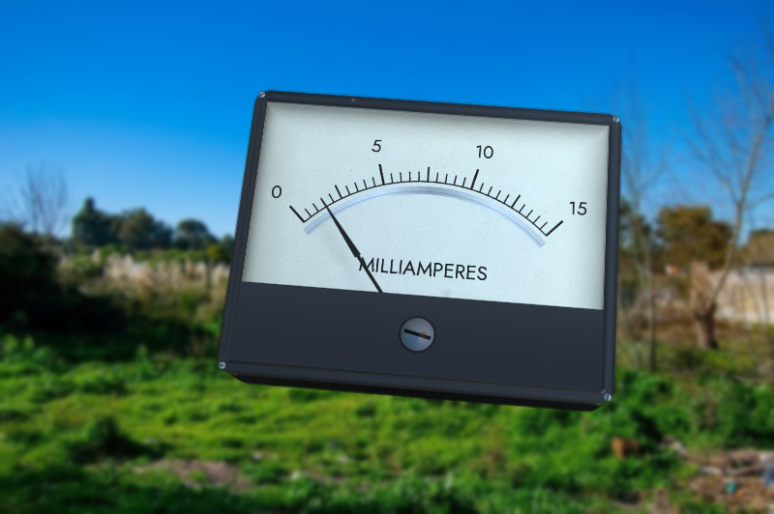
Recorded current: 1.5
